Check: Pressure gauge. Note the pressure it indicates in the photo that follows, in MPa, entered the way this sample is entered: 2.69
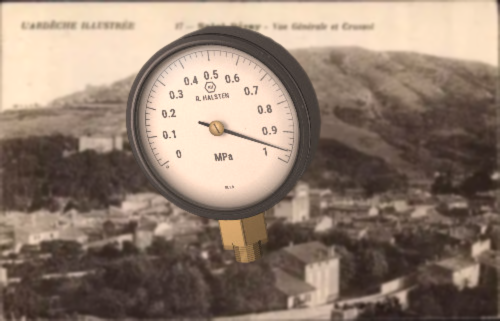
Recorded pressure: 0.96
